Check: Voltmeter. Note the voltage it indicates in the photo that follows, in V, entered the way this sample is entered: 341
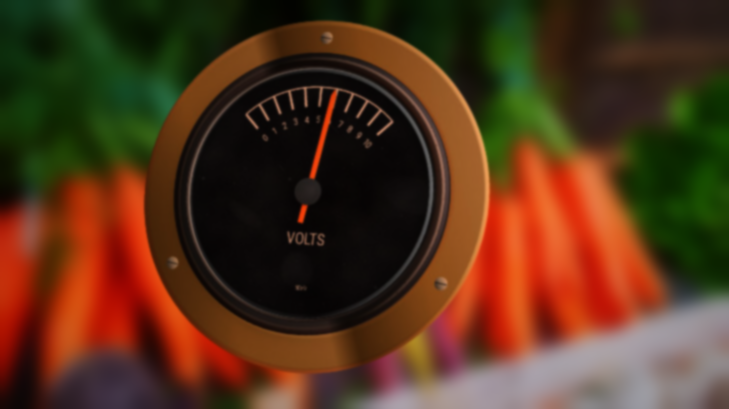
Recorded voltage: 6
